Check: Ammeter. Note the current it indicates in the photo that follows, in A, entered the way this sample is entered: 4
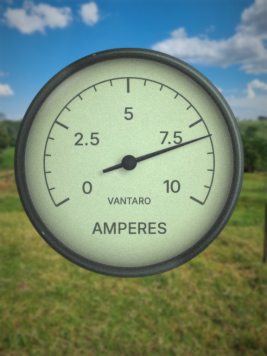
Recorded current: 8
